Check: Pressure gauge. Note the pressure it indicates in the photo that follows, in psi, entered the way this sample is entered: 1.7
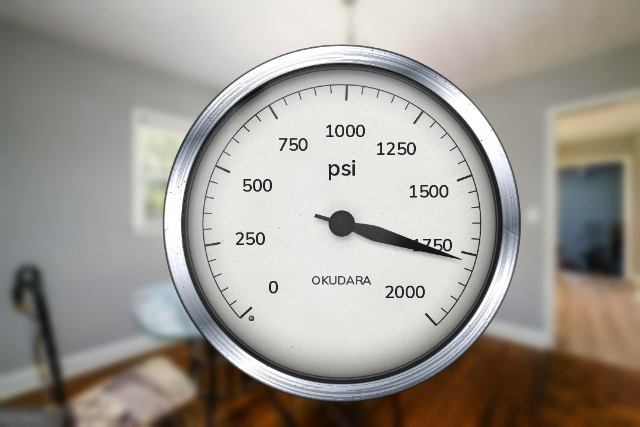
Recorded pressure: 1775
